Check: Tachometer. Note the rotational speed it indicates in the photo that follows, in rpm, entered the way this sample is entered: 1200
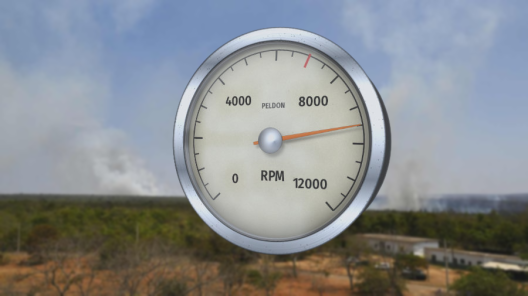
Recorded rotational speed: 9500
